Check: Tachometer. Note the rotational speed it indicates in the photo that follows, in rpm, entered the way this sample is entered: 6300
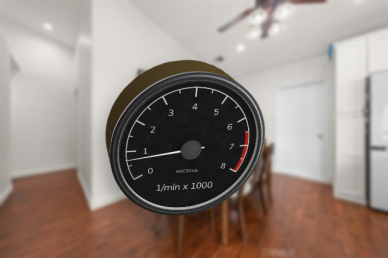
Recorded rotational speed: 750
